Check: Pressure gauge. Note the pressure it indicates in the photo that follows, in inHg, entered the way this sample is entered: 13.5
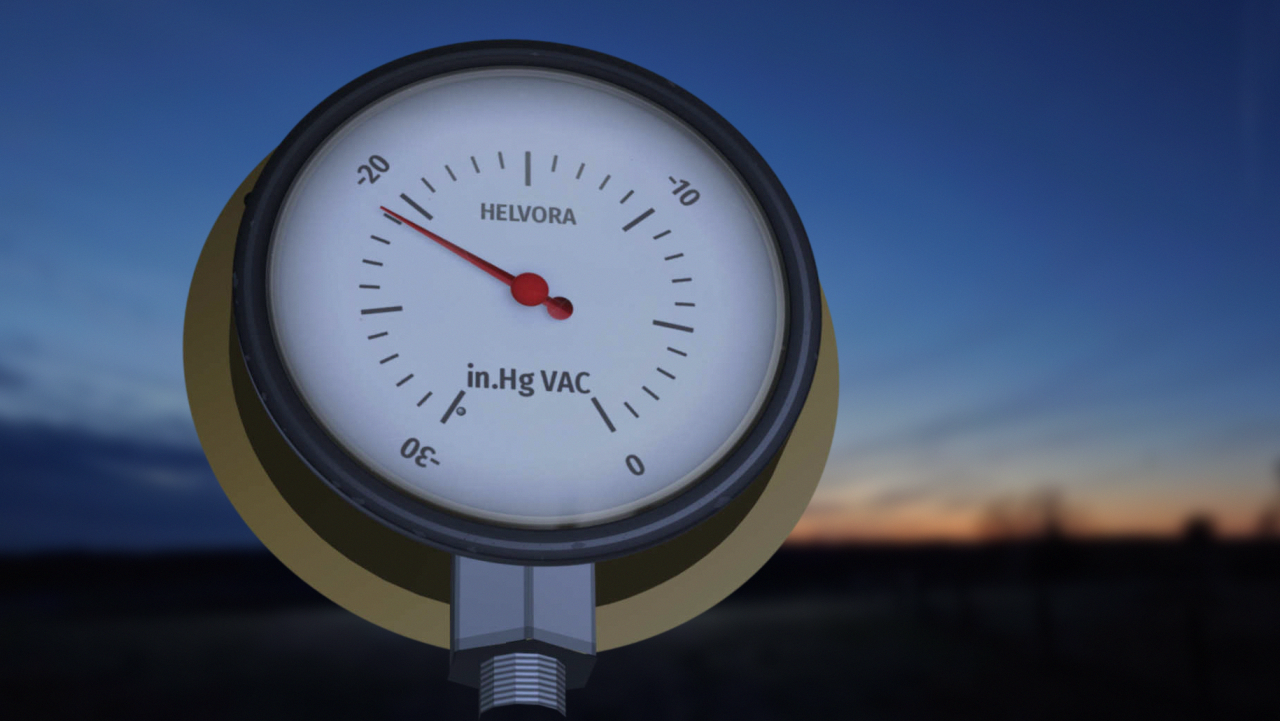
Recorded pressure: -21
